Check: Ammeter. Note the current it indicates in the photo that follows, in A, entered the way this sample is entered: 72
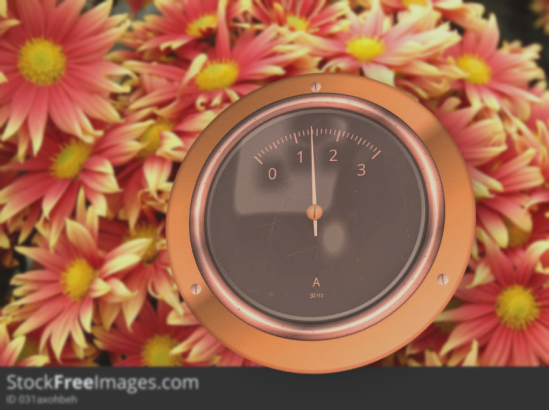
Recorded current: 1.4
